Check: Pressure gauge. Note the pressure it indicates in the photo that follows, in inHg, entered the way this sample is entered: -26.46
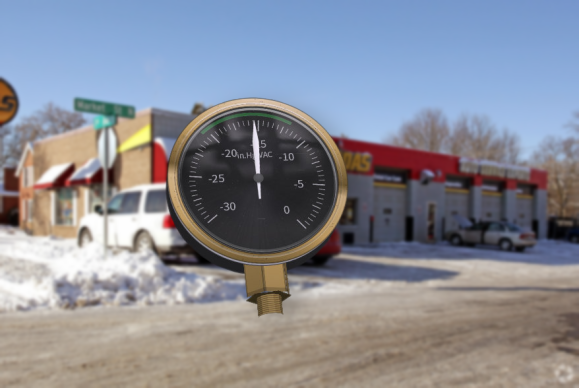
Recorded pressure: -15.5
